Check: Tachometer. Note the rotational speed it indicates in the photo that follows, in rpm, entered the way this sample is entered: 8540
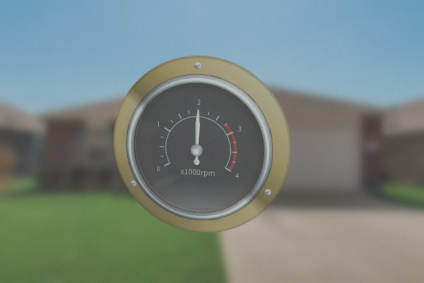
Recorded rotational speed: 2000
